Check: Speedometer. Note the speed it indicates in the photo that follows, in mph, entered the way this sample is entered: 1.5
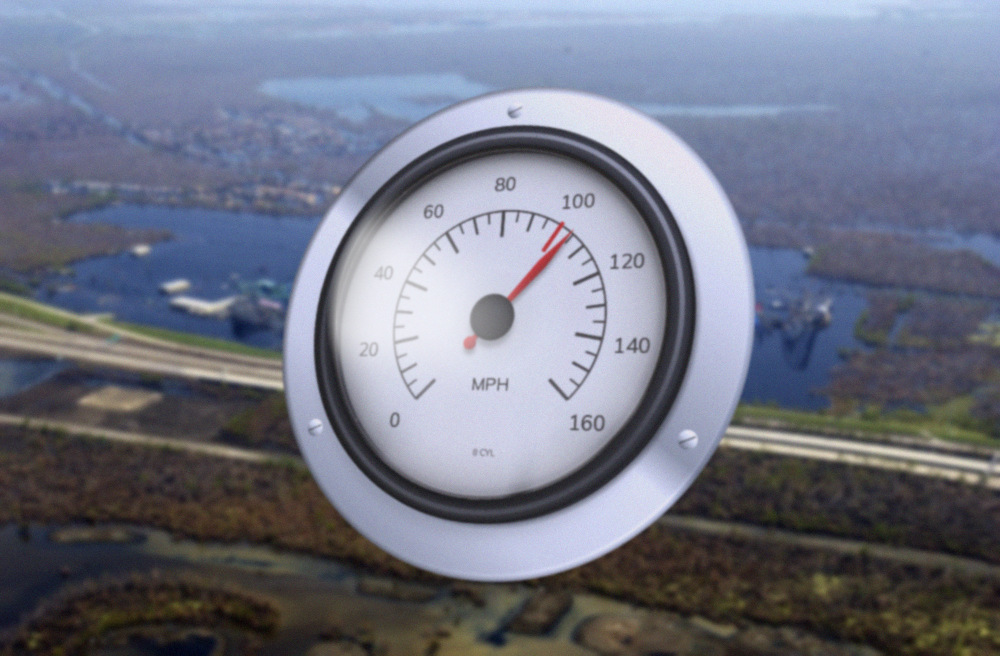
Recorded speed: 105
